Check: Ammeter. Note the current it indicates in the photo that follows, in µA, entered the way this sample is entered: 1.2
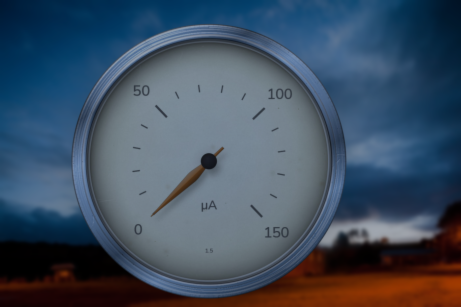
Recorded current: 0
